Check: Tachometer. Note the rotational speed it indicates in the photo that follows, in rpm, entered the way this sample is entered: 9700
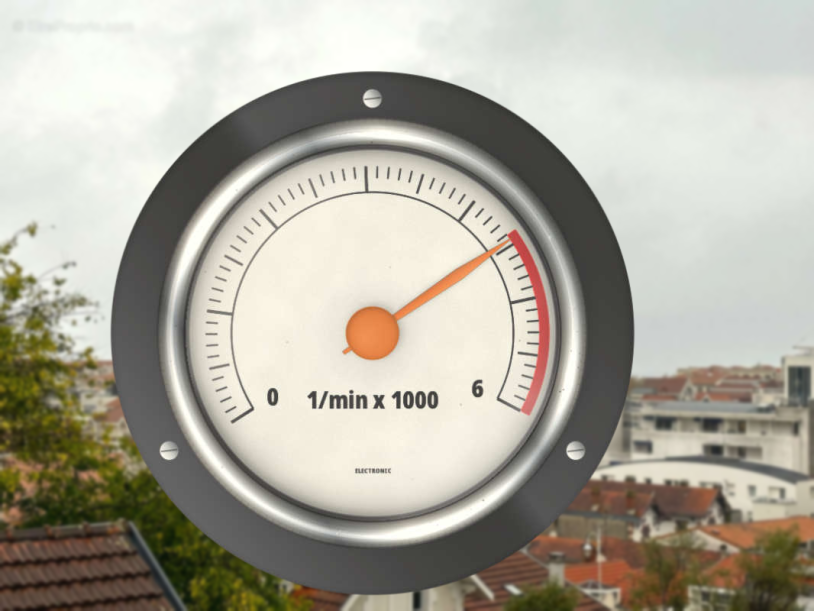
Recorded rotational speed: 4450
